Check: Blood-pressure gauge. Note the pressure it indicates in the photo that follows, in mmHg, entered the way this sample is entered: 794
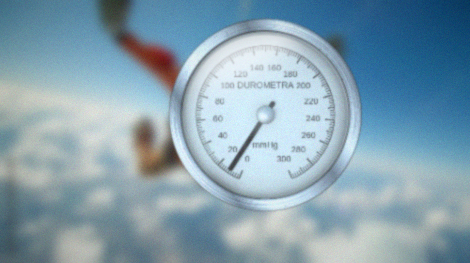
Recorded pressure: 10
